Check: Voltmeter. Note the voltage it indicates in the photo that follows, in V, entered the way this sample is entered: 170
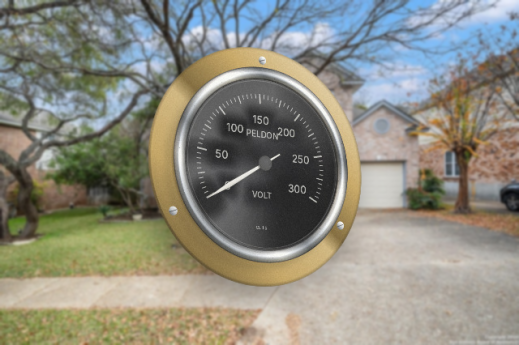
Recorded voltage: 0
